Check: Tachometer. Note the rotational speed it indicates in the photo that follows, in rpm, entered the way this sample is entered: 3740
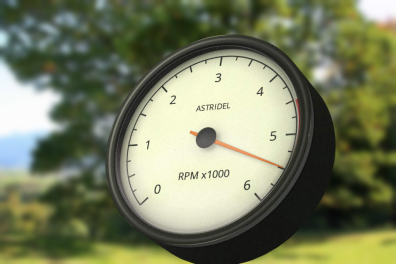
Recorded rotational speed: 5500
